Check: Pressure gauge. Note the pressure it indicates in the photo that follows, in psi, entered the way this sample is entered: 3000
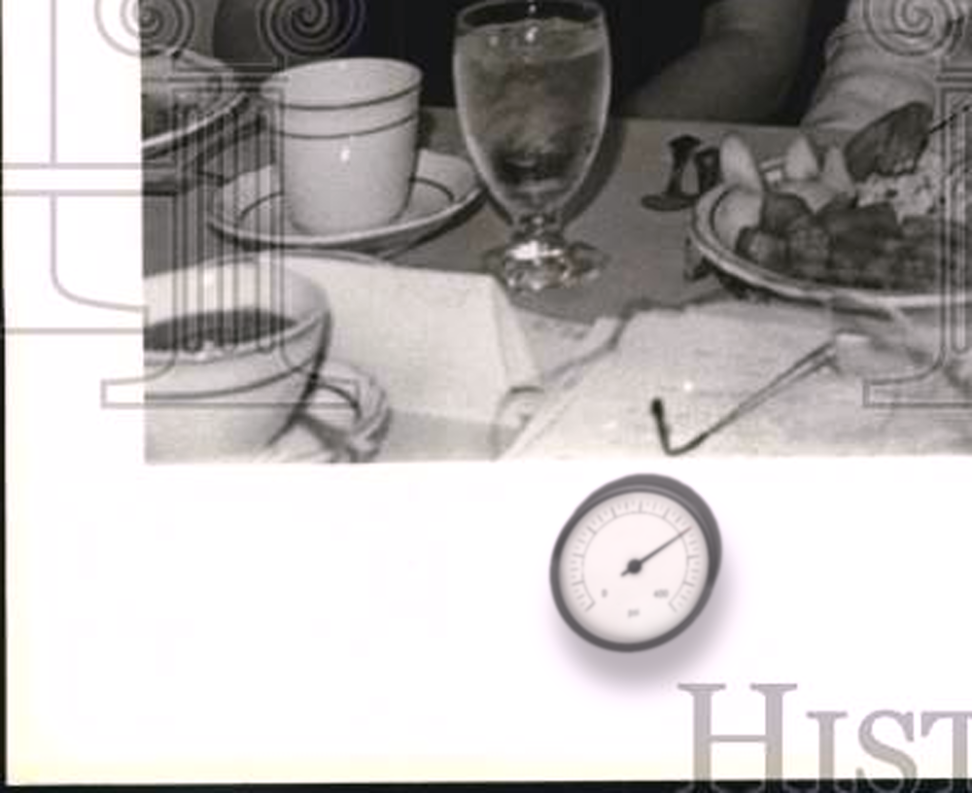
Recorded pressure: 280
